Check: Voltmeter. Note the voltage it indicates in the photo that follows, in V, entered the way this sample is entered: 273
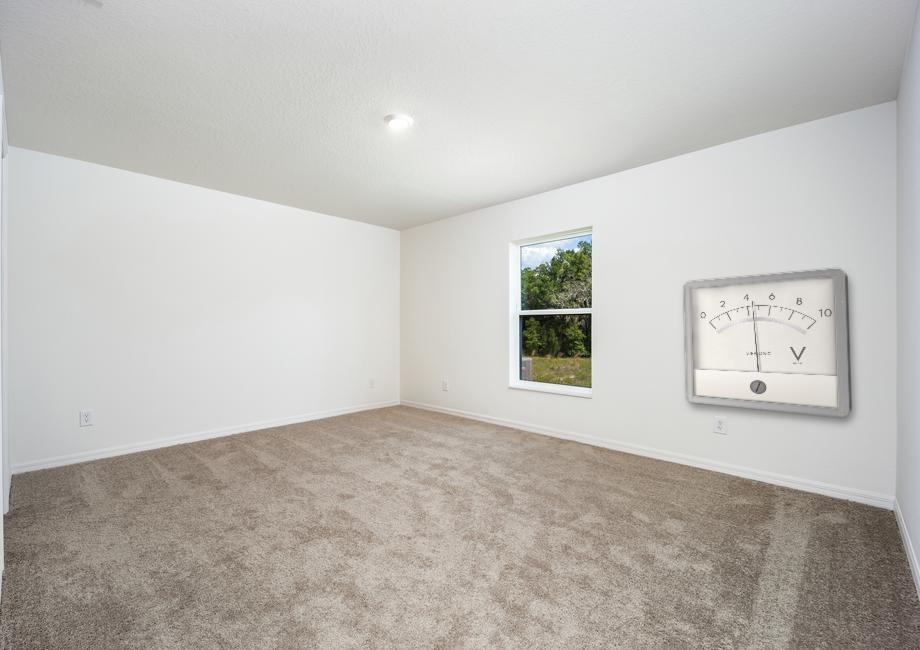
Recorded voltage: 4.5
